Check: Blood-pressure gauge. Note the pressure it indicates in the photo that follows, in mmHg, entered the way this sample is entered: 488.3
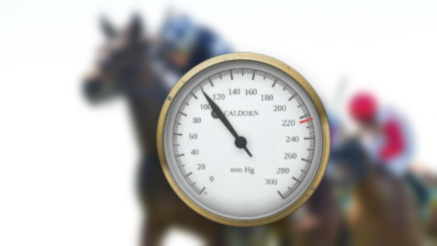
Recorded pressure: 110
